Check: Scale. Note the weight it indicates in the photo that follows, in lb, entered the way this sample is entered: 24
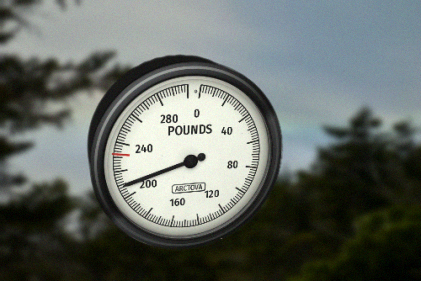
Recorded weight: 210
